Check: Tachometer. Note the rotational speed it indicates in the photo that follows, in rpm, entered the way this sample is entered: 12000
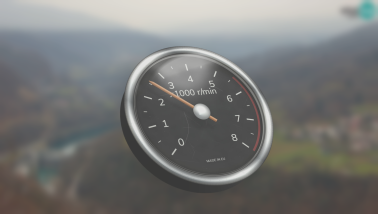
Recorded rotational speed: 2500
